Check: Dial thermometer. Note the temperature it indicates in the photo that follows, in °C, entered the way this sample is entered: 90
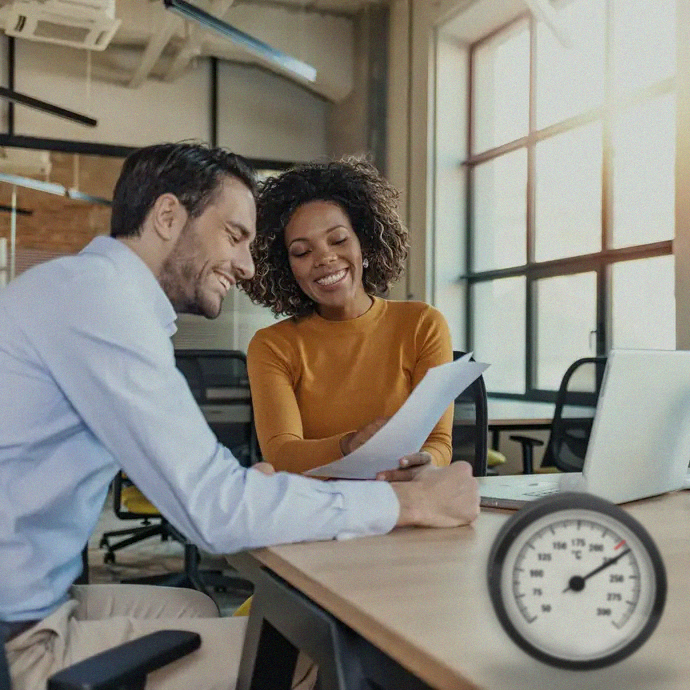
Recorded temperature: 225
